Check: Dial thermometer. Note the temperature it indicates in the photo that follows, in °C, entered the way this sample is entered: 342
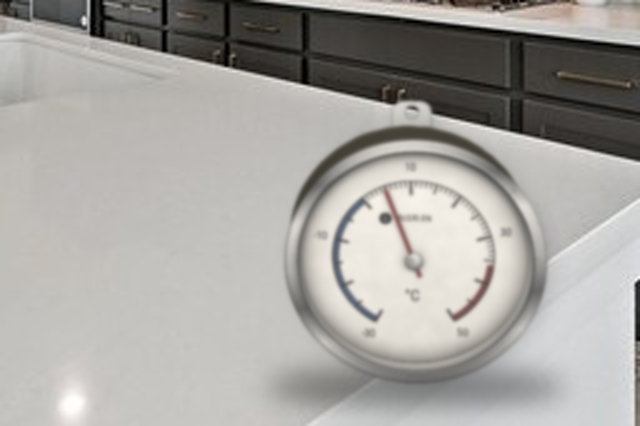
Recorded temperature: 5
